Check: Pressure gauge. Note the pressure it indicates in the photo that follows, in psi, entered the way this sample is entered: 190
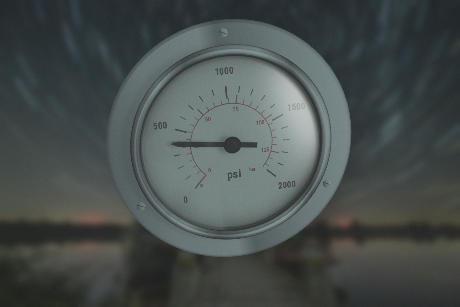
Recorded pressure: 400
